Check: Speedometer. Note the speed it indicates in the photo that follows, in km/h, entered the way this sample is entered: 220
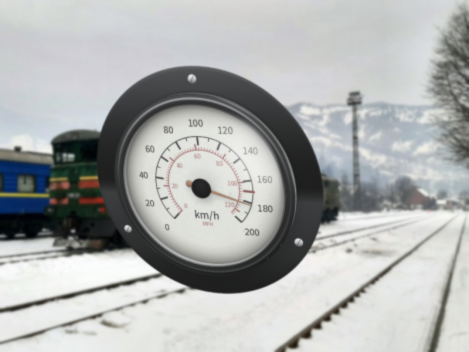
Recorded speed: 180
